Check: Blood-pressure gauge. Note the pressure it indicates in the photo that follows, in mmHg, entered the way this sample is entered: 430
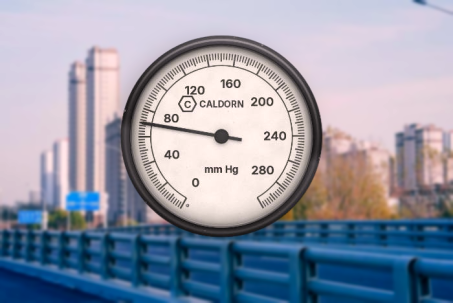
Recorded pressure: 70
